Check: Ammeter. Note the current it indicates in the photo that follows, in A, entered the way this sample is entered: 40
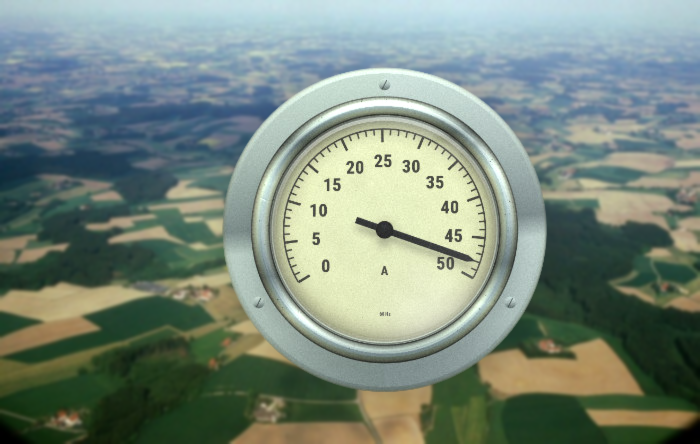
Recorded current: 48
